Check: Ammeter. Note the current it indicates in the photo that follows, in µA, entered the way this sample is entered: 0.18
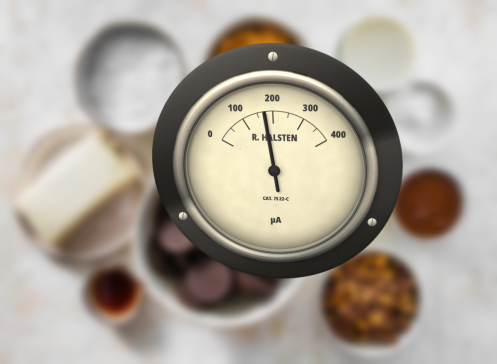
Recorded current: 175
